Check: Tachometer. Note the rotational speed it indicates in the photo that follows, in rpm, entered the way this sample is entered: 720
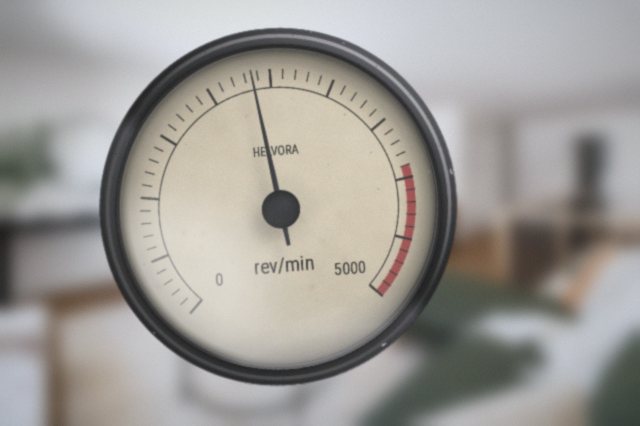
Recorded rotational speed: 2350
